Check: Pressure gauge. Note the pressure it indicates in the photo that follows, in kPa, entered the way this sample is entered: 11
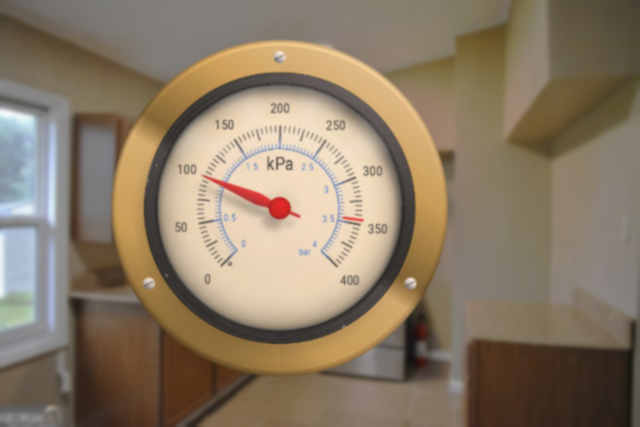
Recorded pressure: 100
